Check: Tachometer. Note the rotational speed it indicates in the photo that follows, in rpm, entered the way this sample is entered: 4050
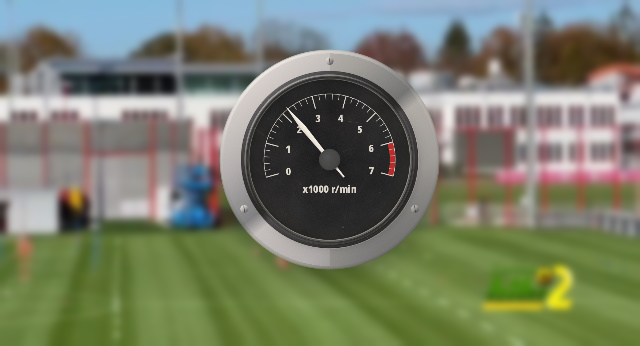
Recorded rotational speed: 2200
